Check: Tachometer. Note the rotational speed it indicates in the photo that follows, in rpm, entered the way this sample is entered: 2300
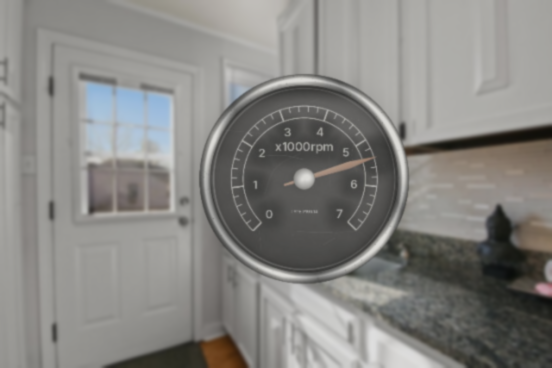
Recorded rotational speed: 5400
